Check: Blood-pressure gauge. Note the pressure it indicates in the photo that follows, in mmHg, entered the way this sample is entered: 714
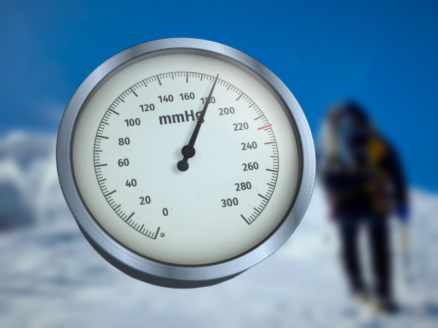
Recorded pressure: 180
